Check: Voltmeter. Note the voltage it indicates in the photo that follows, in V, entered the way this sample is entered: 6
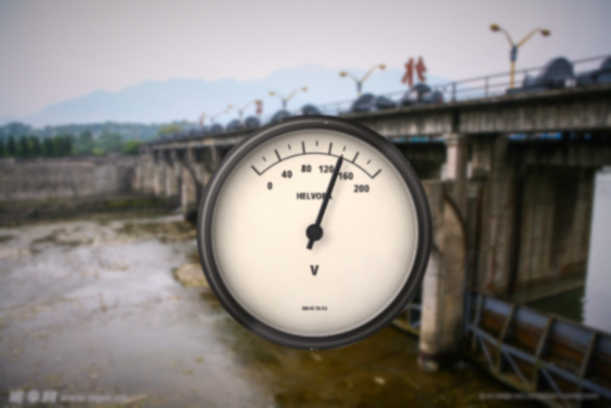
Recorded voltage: 140
